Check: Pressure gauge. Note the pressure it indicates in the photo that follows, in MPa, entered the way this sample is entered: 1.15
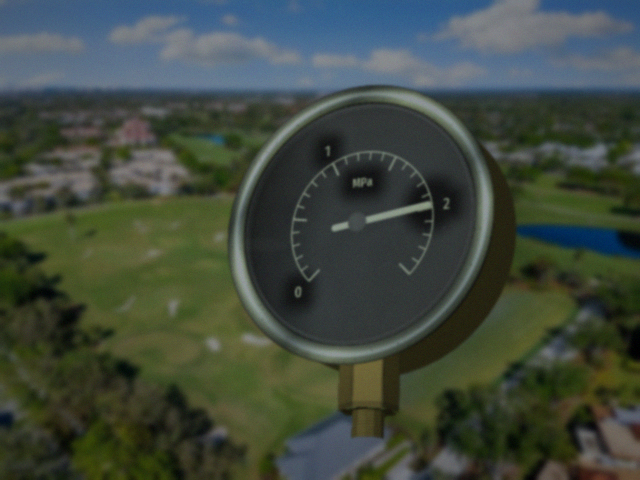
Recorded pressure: 2
